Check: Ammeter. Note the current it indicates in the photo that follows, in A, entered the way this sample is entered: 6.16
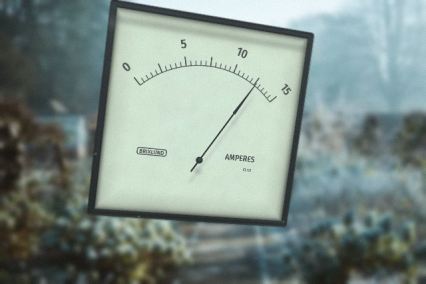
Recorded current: 12.5
